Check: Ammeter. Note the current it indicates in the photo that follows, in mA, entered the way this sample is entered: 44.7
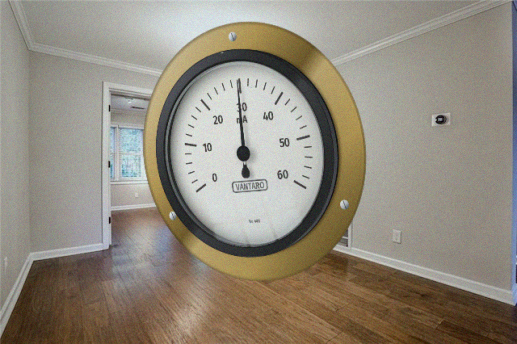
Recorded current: 30
